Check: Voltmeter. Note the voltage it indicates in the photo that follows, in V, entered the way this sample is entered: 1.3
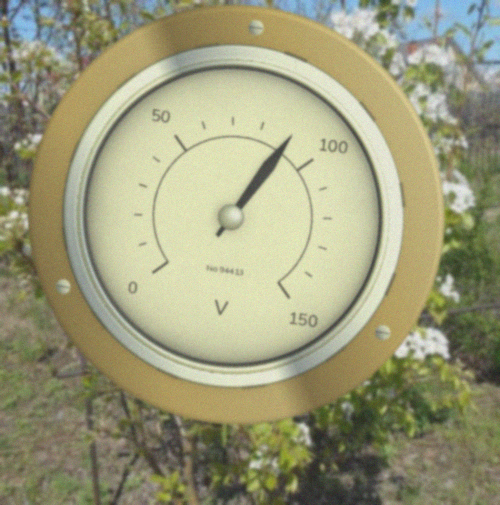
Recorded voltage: 90
